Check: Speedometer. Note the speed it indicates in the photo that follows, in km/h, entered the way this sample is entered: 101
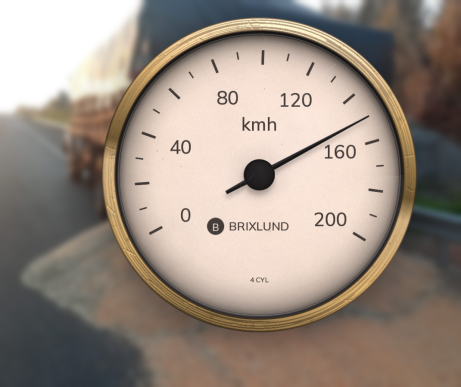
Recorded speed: 150
